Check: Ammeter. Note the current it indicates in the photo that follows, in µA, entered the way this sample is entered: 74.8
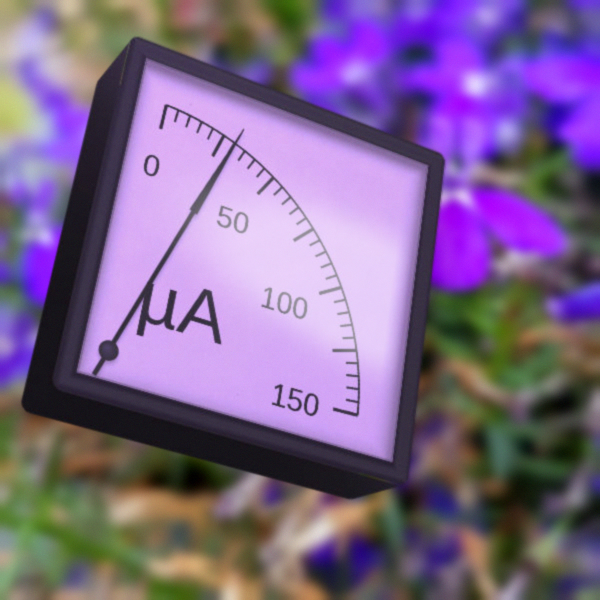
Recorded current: 30
